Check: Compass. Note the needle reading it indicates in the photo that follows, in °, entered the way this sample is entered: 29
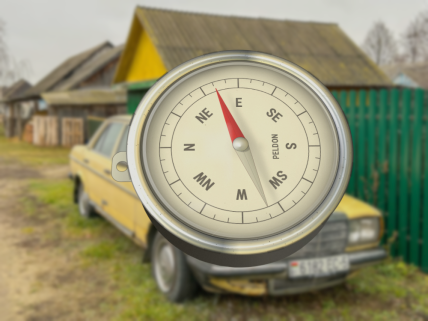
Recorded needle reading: 70
